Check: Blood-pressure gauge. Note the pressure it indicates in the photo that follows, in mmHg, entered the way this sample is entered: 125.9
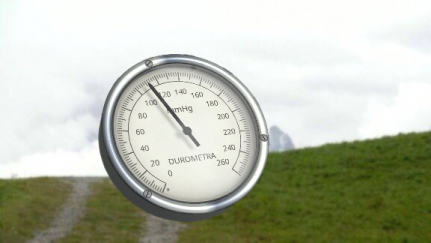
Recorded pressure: 110
